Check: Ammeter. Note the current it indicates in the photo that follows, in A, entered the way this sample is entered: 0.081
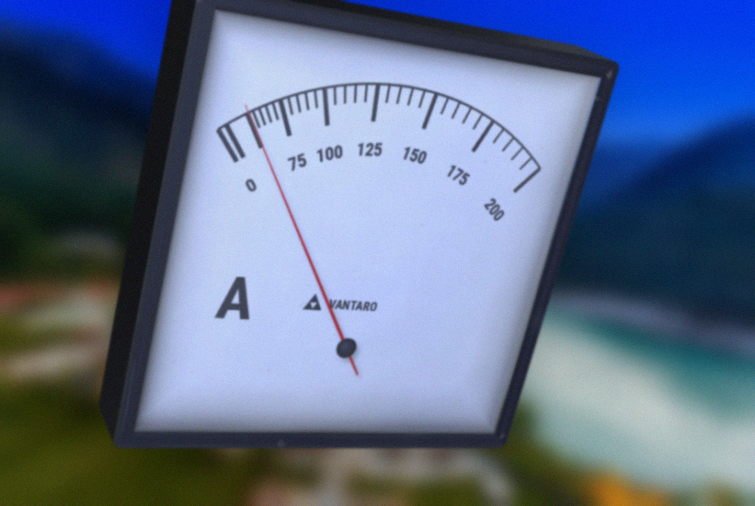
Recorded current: 50
